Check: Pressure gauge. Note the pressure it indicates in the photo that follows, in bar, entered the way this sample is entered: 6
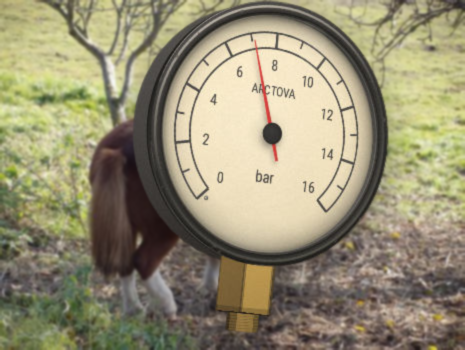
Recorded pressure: 7
